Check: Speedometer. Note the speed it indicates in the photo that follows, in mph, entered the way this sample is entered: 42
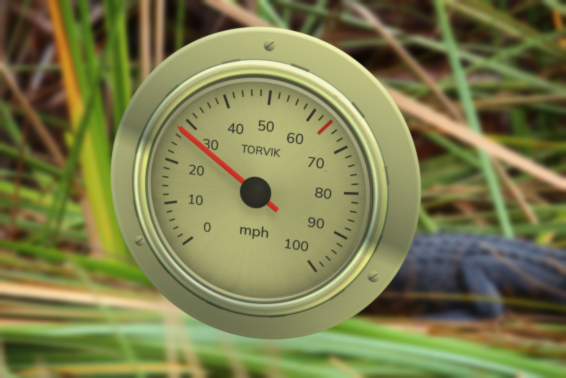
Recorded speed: 28
